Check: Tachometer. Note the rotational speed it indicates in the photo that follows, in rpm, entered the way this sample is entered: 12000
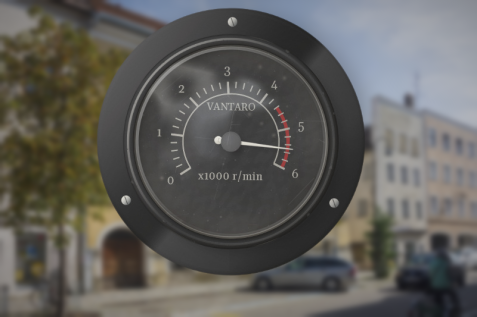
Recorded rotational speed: 5500
